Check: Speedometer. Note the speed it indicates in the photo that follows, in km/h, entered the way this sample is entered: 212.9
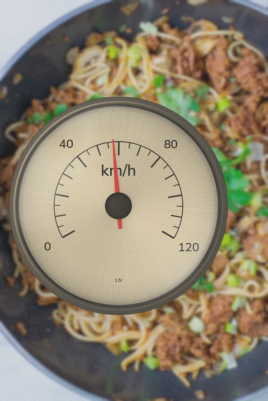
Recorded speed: 57.5
